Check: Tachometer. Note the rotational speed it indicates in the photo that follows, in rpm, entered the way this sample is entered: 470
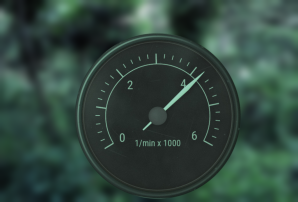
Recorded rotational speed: 4200
